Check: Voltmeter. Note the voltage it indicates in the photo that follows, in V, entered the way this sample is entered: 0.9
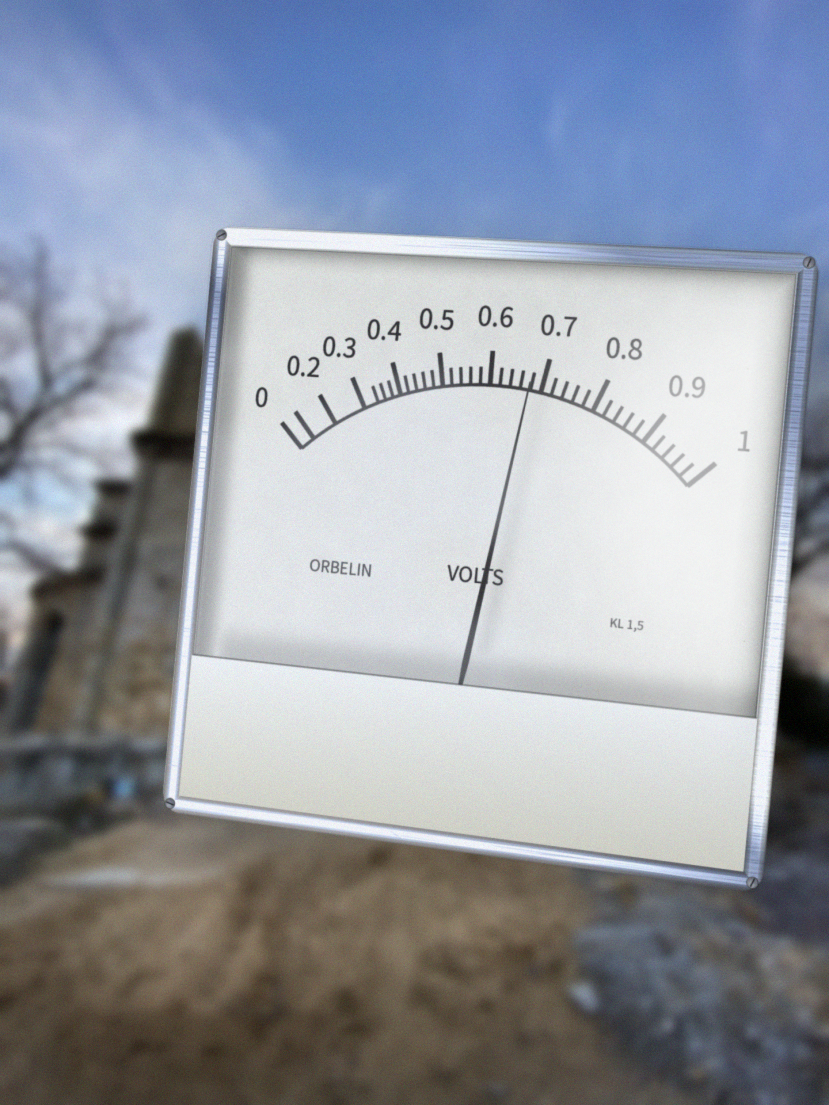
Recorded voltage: 0.68
